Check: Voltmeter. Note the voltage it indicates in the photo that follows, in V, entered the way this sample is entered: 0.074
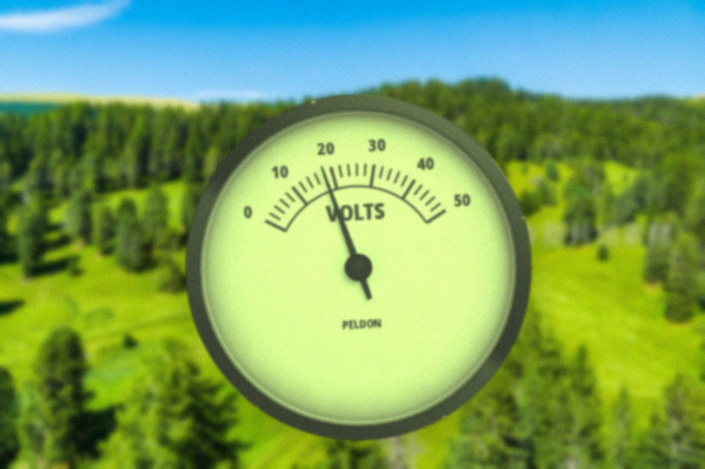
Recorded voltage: 18
